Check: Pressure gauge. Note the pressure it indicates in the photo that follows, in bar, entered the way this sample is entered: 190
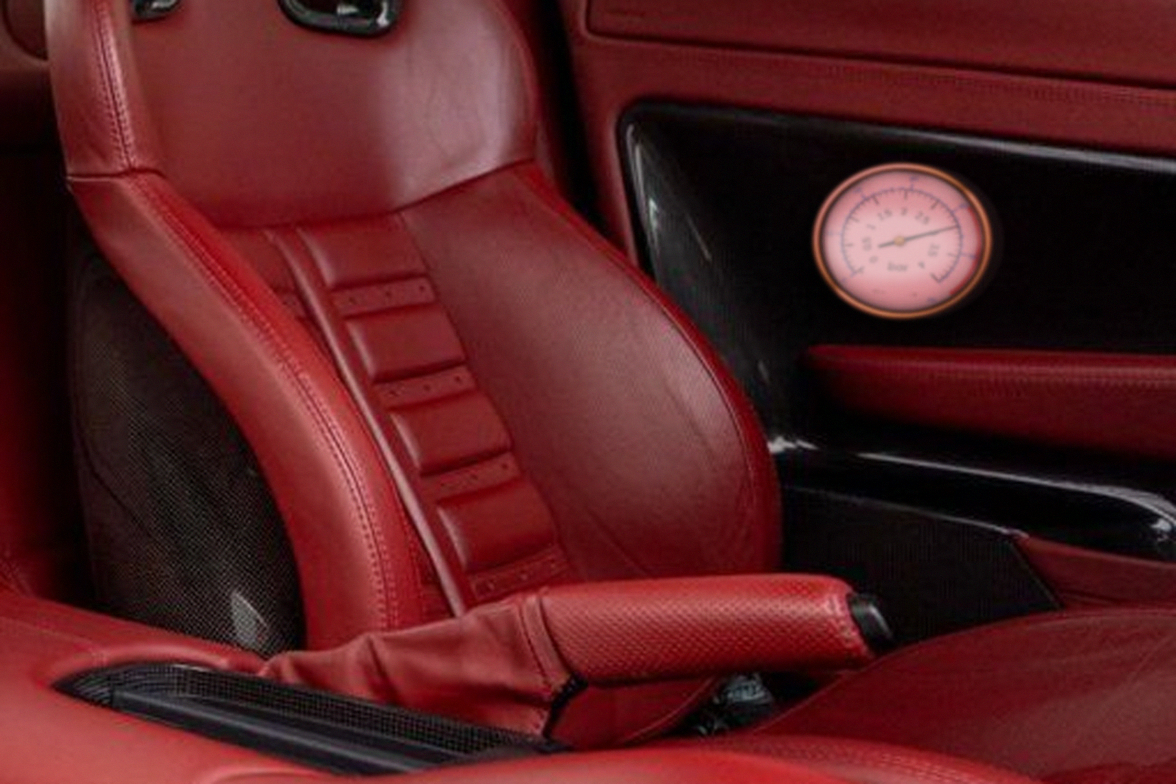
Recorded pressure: 3
